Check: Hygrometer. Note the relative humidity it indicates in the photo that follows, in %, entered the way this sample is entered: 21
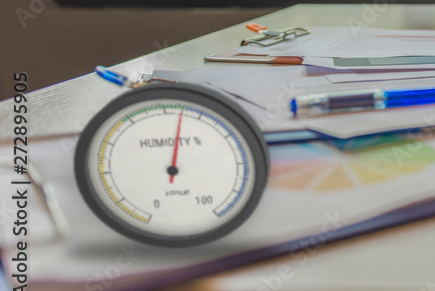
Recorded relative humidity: 55
